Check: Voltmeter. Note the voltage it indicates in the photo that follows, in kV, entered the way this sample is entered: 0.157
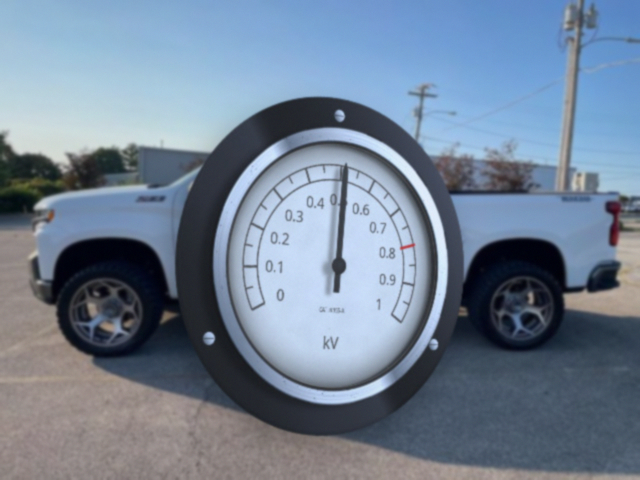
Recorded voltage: 0.5
